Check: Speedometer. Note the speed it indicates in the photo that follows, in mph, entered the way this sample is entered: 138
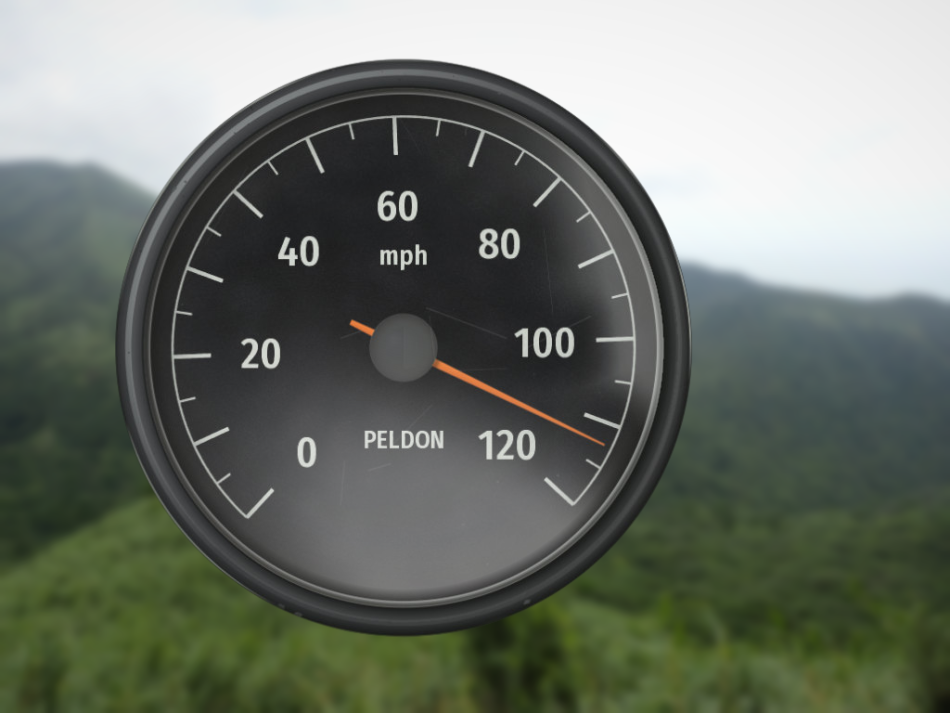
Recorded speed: 112.5
